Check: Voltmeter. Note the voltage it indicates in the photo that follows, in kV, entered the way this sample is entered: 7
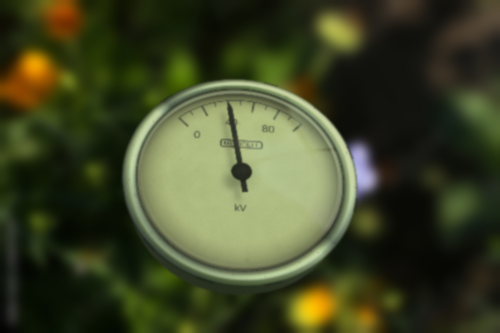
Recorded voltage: 40
